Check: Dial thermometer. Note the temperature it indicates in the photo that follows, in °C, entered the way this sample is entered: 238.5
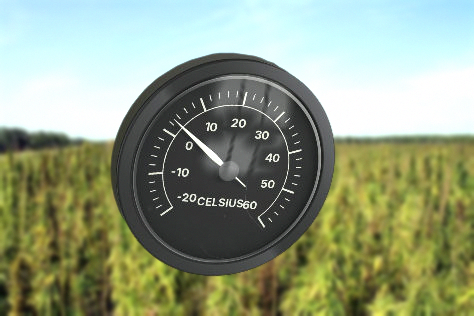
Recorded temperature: 3
